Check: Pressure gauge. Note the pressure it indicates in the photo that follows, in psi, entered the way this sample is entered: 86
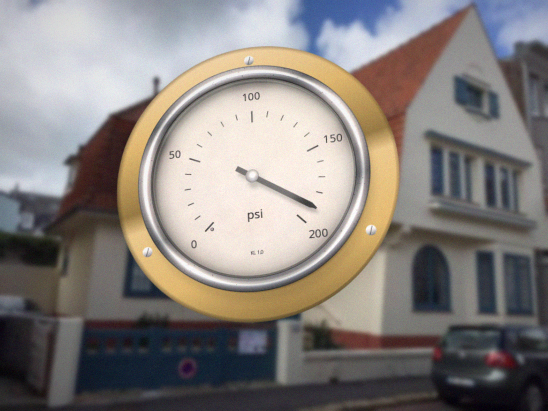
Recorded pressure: 190
